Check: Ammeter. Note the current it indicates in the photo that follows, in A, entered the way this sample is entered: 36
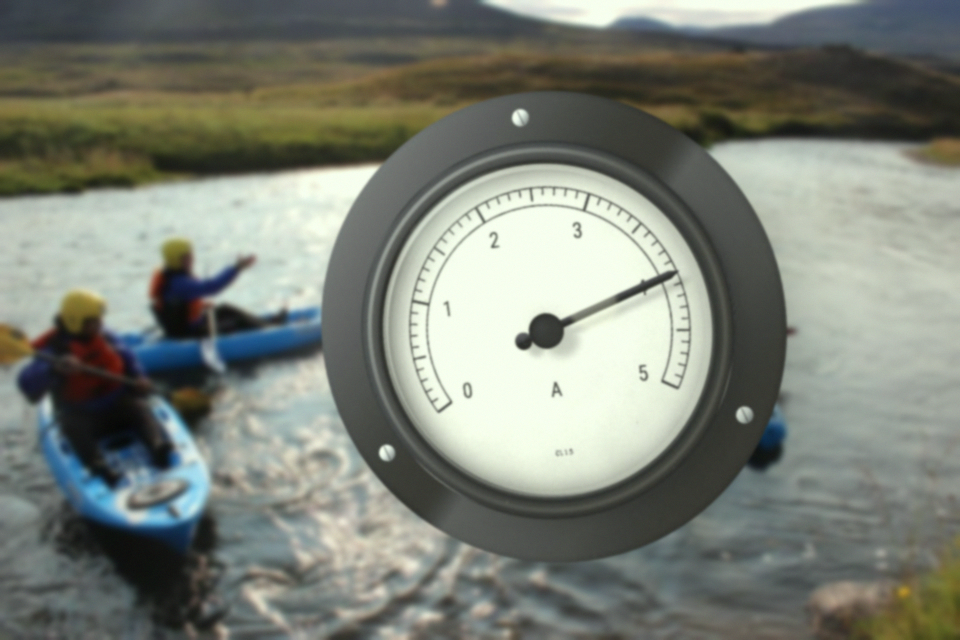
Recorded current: 4
